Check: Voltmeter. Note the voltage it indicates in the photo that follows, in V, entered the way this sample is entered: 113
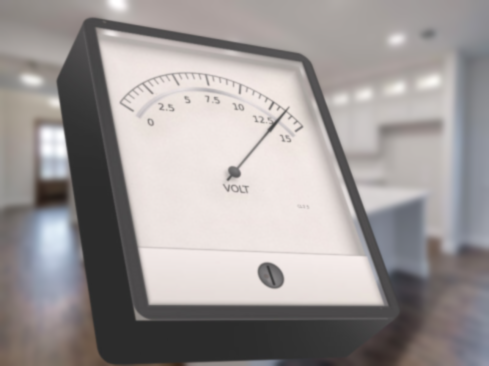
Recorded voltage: 13.5
